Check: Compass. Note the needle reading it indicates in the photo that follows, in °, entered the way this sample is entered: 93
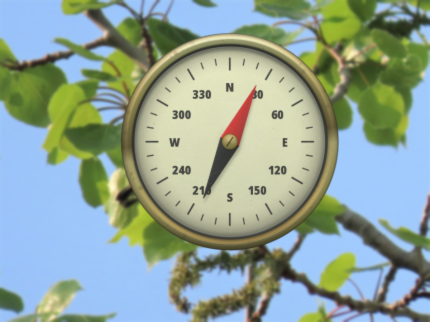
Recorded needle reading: 25
